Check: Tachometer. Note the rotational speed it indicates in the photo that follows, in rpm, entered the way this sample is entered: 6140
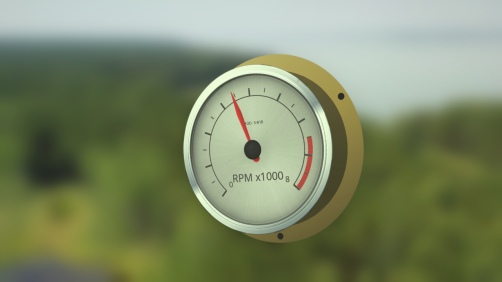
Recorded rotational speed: 3500
